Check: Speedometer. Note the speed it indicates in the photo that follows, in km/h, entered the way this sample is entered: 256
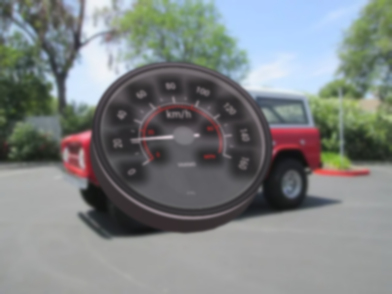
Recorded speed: 20
